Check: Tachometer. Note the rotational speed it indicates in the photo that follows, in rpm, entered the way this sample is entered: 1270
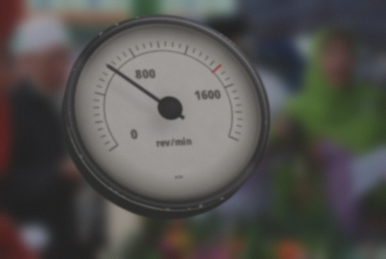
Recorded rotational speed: 600
